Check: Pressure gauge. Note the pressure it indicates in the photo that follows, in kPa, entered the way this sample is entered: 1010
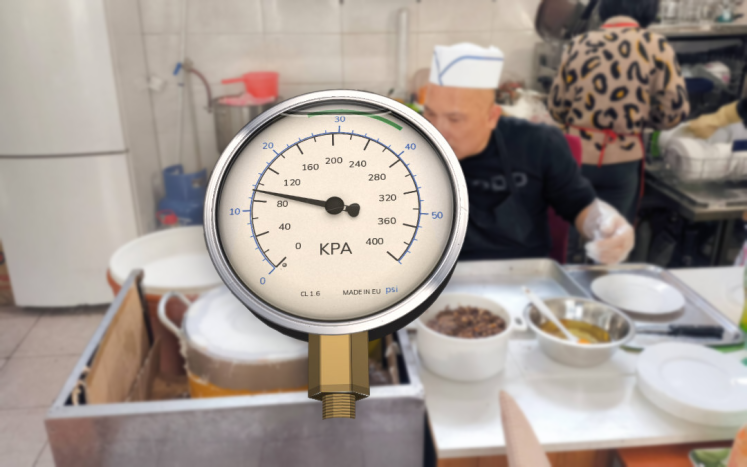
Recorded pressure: 90
